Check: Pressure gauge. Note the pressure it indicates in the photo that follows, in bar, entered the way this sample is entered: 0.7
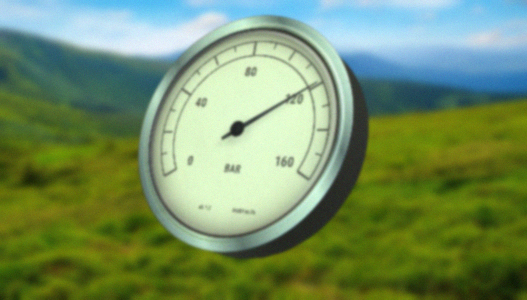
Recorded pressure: 120
